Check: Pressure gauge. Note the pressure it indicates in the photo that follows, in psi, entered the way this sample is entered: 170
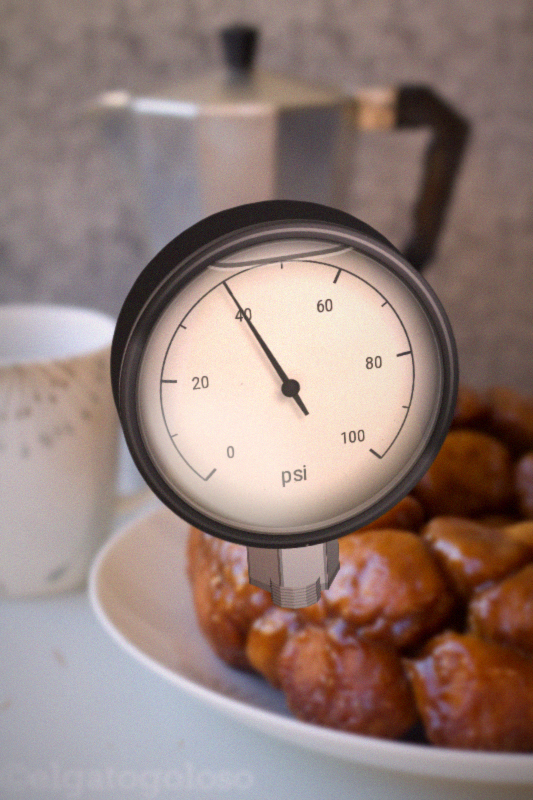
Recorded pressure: 40
